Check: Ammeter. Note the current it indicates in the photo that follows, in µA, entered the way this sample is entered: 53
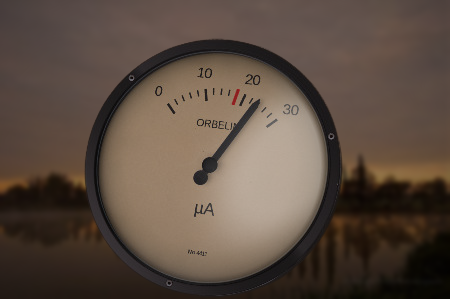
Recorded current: 24
